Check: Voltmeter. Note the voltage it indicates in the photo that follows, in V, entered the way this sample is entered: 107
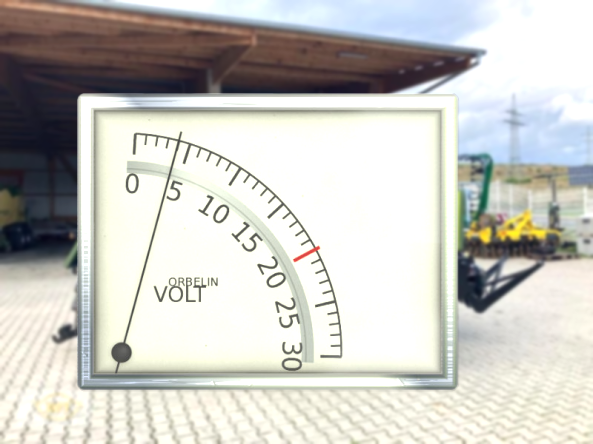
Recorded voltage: 4
